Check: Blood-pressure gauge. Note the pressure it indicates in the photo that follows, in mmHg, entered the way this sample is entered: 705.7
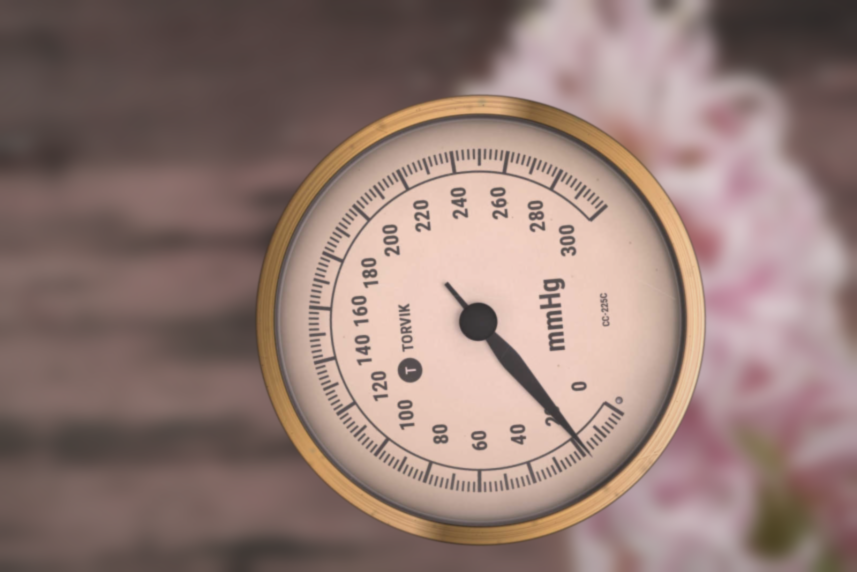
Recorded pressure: 18
